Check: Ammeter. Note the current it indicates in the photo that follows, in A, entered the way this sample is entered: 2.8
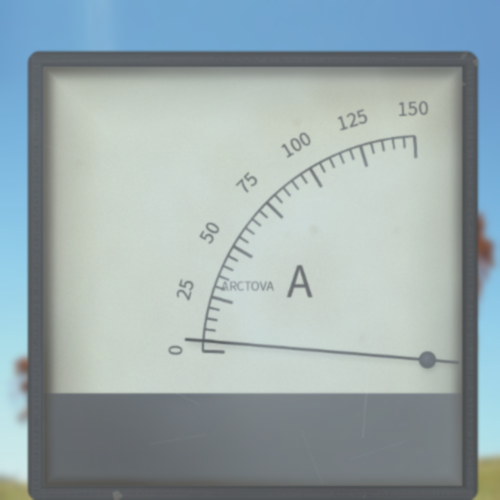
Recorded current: 5
